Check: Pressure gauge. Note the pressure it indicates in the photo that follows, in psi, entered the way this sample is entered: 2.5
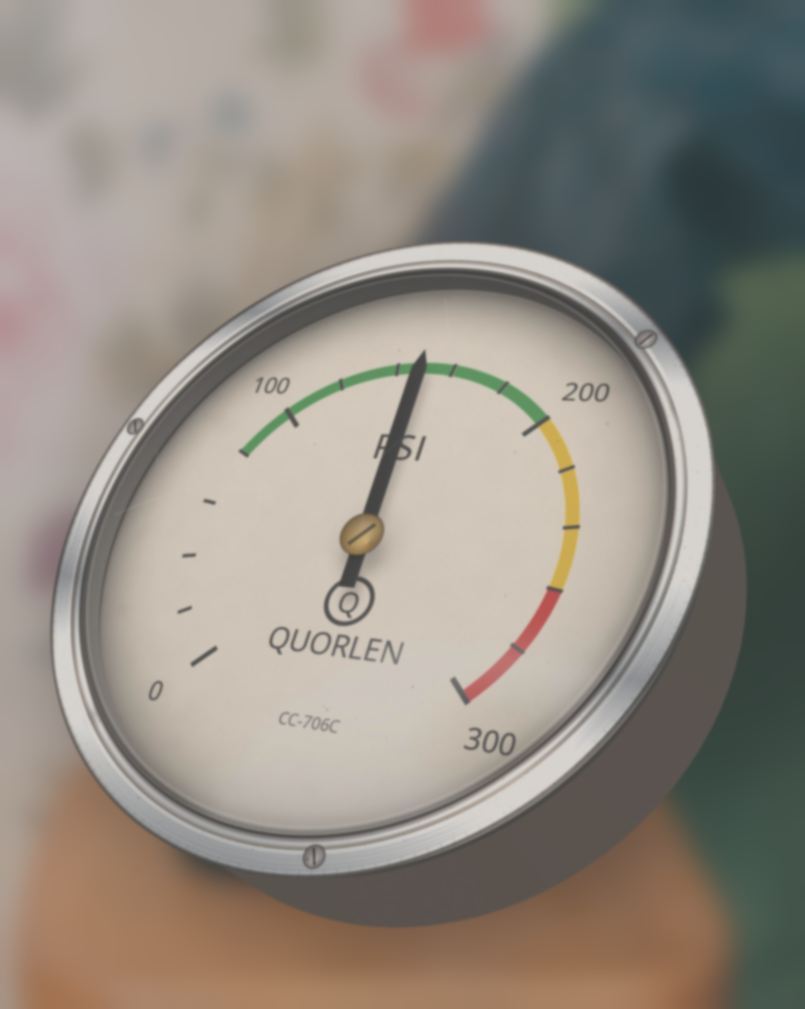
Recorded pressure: 150
